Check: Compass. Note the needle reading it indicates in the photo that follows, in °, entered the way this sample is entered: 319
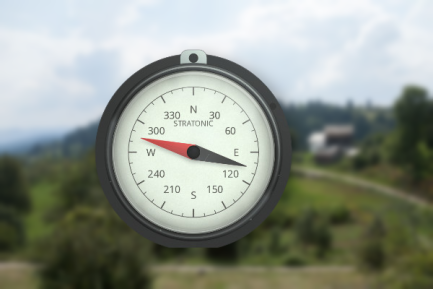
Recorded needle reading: 285
